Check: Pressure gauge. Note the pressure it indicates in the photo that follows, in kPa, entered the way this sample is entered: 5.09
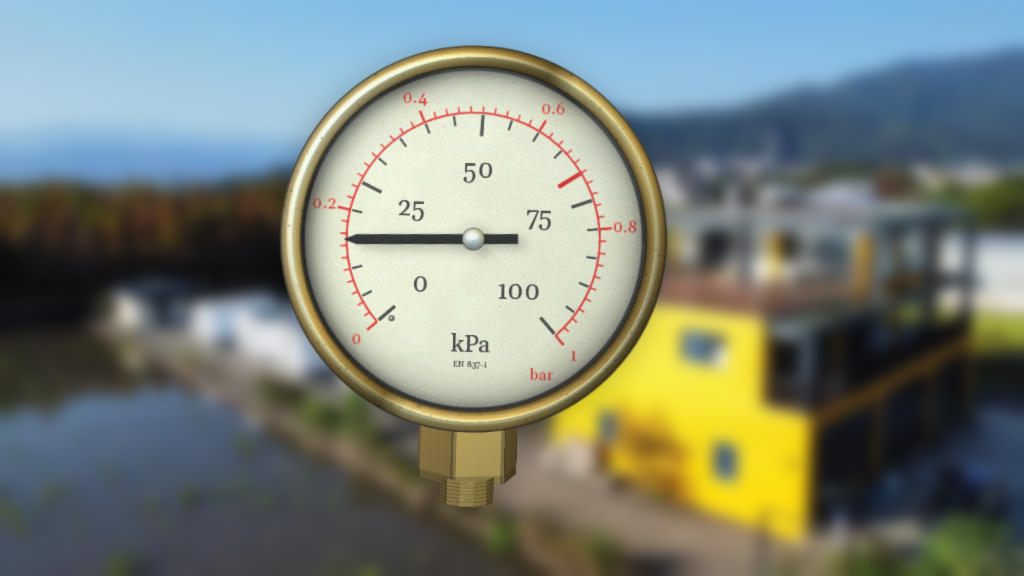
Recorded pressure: 15
